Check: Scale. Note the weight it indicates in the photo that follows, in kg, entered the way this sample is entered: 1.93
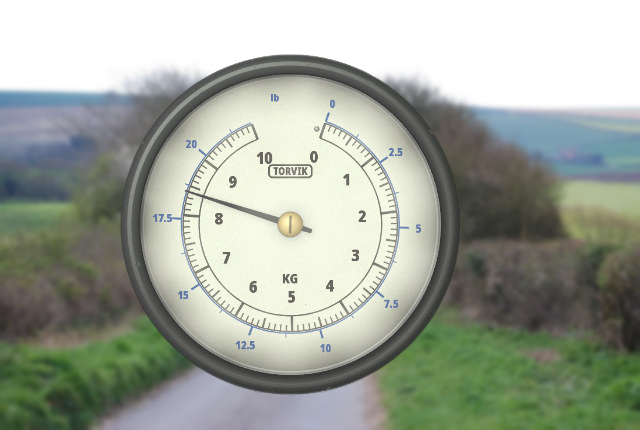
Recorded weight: 8.4
